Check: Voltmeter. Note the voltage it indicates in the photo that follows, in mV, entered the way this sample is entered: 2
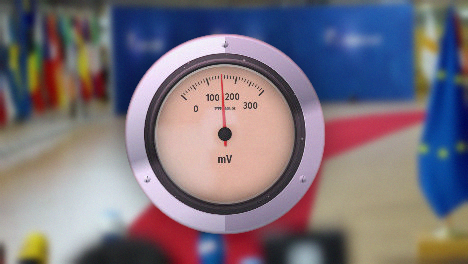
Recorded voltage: 150
